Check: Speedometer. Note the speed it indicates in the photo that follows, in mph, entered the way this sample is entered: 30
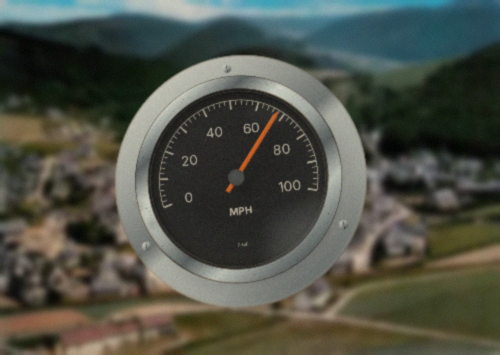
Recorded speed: 68
